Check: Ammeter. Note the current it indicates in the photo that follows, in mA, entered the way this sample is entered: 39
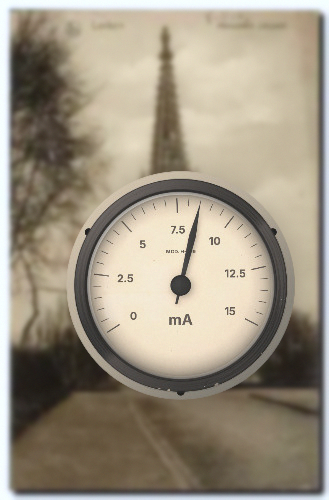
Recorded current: 8.5
